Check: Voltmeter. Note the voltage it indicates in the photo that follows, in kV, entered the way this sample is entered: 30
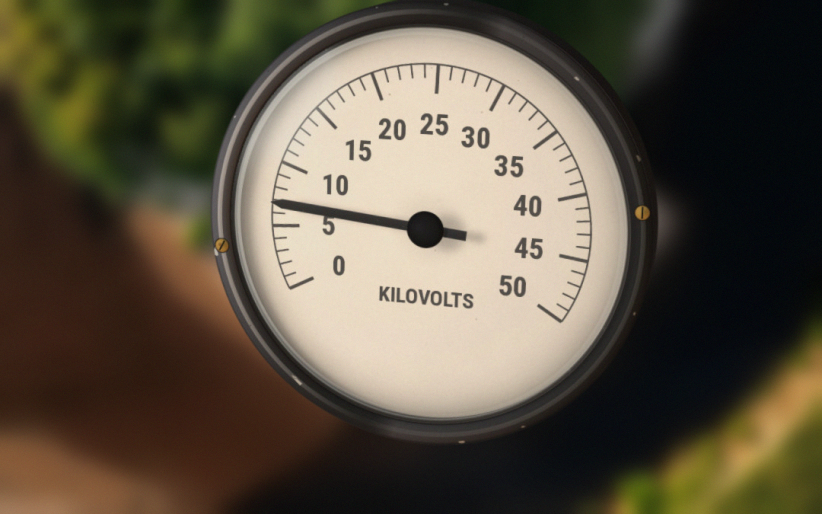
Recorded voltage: 7
